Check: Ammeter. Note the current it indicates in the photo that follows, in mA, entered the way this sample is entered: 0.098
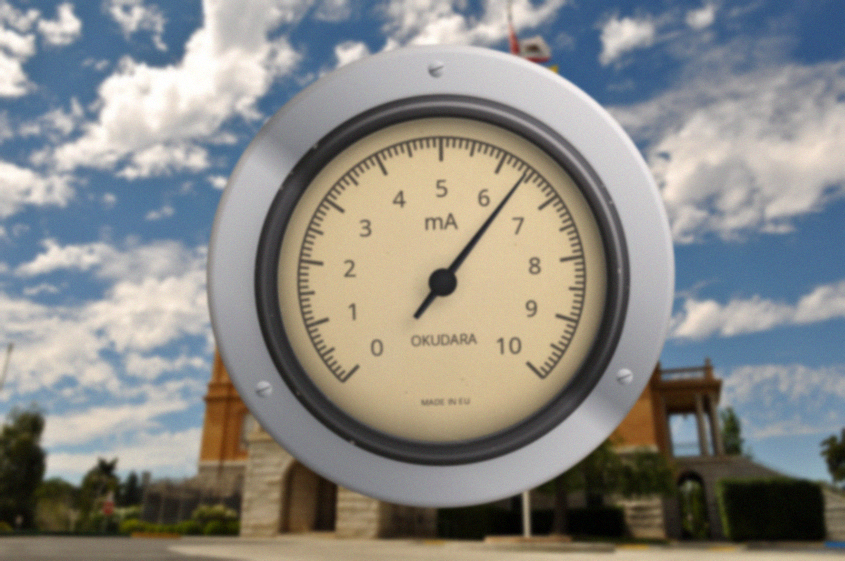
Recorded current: 6.4
